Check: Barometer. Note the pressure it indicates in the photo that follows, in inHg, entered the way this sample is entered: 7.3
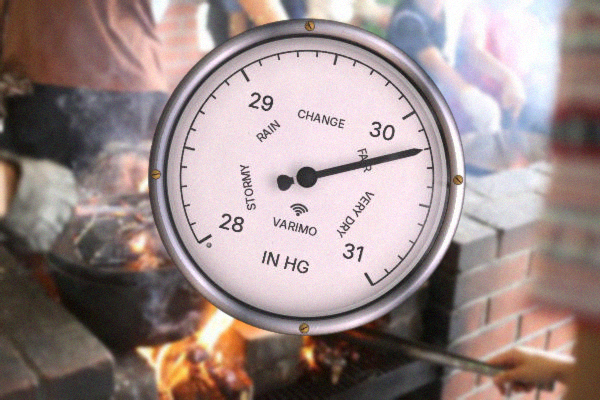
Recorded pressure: 30.2
